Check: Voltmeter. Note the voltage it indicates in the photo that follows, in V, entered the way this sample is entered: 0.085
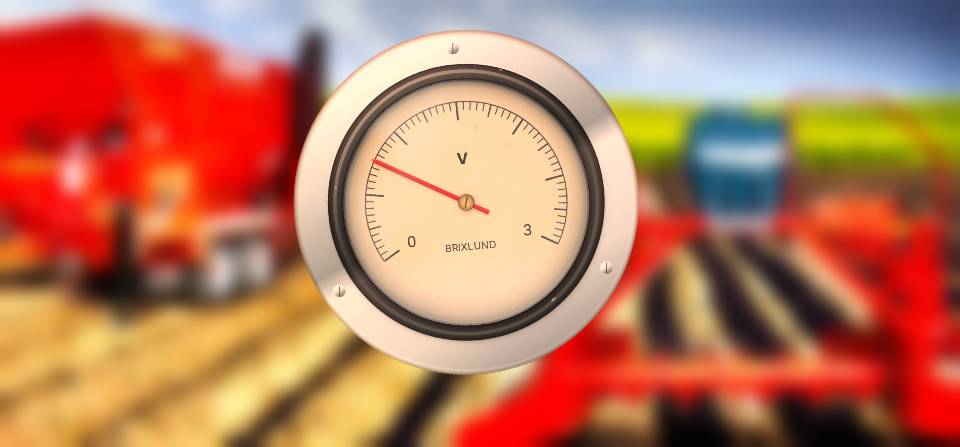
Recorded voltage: 0.75
